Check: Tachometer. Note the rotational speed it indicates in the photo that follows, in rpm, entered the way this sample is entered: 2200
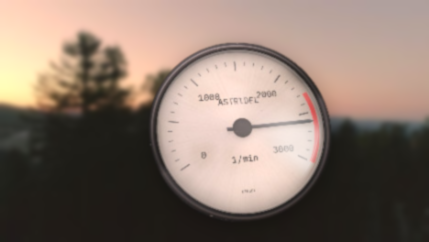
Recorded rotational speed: 2600
